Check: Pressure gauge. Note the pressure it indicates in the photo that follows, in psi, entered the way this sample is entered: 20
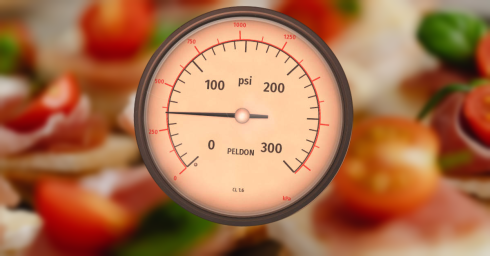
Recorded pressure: 50
